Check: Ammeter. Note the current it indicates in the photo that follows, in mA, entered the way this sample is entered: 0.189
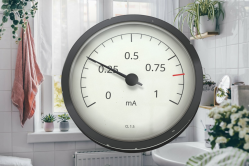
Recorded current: 0.25
